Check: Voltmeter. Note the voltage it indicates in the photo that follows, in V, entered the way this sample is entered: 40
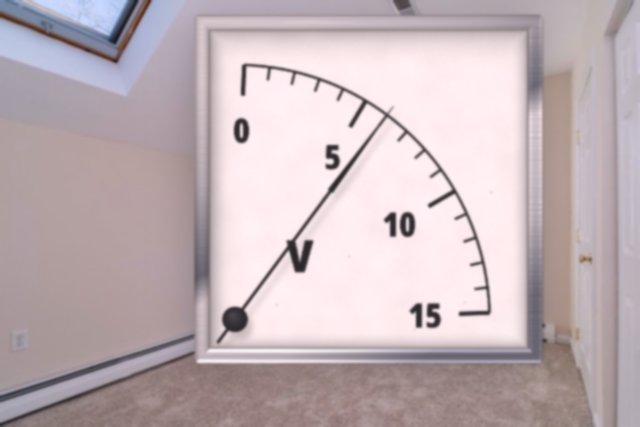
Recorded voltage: 6
